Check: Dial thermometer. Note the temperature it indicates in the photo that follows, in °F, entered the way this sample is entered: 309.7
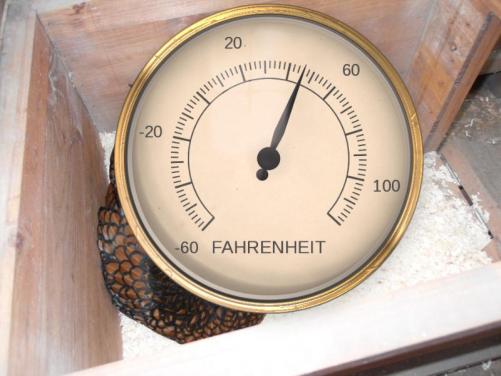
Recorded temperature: 46
